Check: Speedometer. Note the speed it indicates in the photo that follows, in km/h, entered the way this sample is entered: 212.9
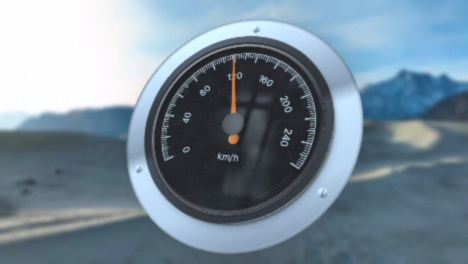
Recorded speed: 120
